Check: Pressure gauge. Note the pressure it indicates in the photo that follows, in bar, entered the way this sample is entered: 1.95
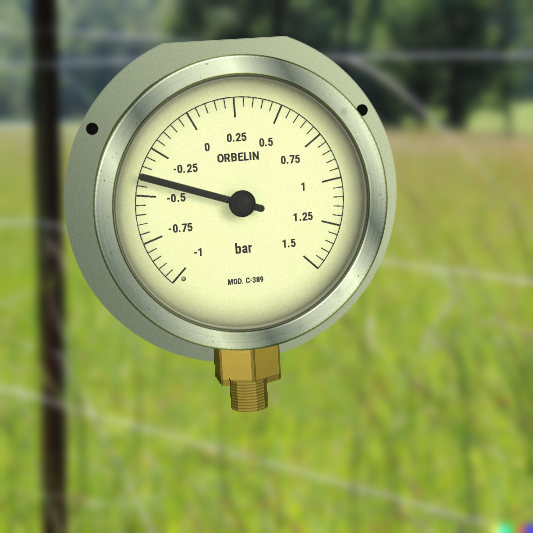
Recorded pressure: -0.4
